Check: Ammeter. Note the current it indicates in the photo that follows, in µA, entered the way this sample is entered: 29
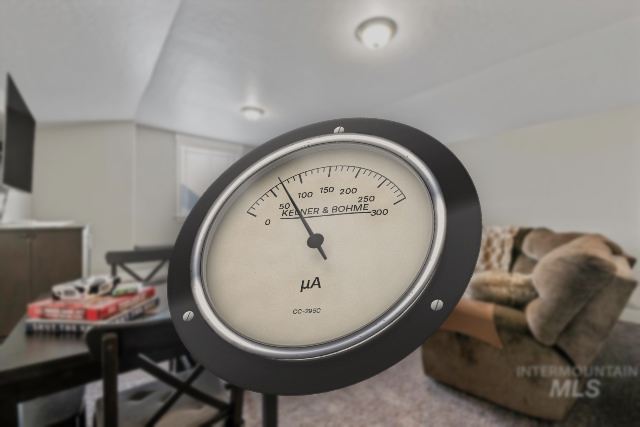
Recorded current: 70
